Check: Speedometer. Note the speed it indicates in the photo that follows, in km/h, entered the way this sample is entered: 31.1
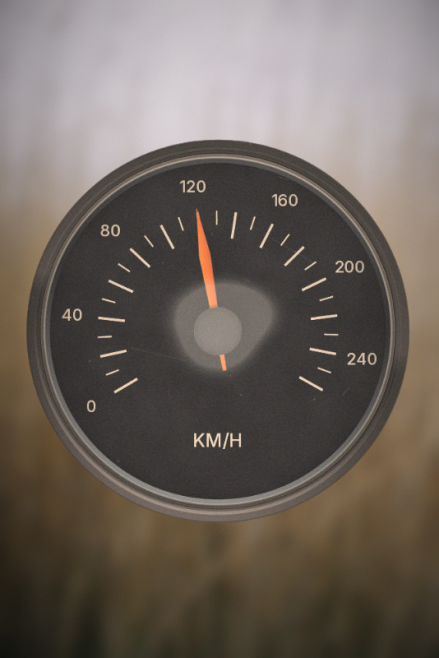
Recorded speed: 120
